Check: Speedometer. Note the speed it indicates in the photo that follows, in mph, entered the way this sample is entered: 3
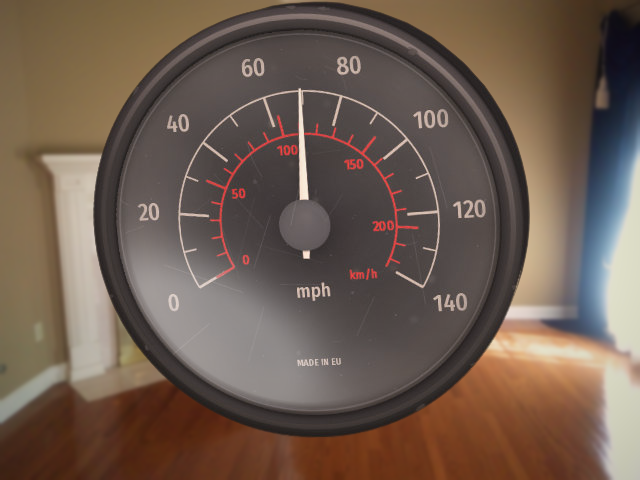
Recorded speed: 70
